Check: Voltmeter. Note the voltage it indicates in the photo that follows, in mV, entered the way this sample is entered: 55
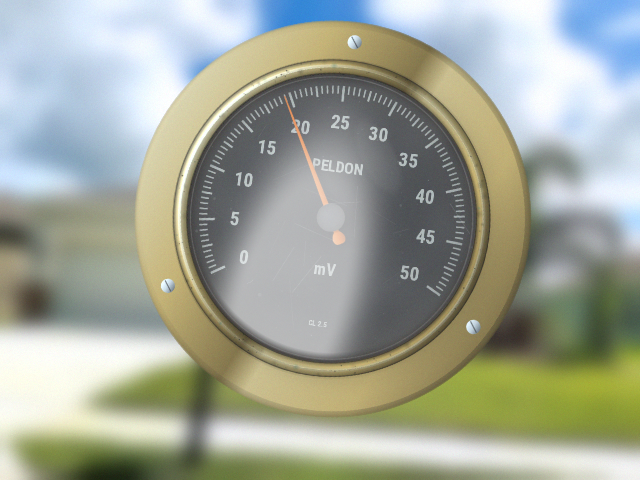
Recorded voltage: 19.5
